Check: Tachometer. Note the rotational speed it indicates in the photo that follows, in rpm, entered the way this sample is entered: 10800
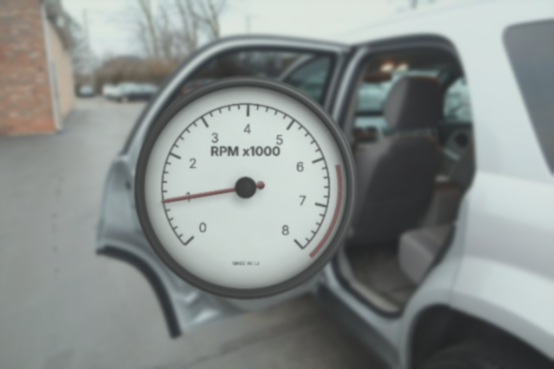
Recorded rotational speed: 1000
